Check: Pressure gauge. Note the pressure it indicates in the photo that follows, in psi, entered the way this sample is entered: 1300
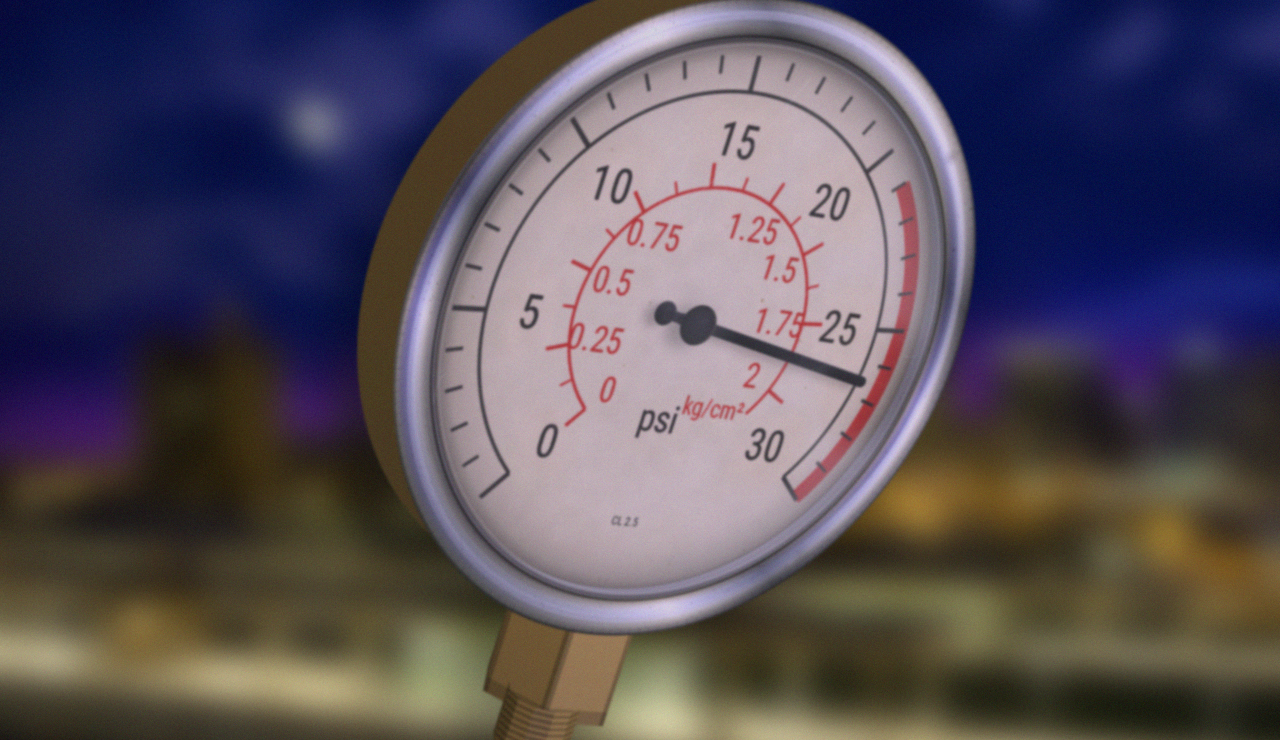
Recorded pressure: 26.5
